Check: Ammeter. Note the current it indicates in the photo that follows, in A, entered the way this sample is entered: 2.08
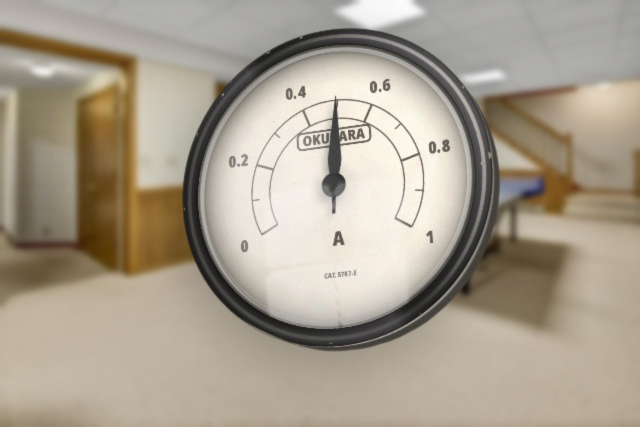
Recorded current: 0.5
